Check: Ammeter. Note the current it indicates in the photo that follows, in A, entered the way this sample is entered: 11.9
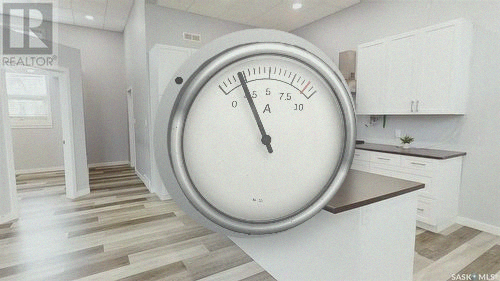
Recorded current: 2
